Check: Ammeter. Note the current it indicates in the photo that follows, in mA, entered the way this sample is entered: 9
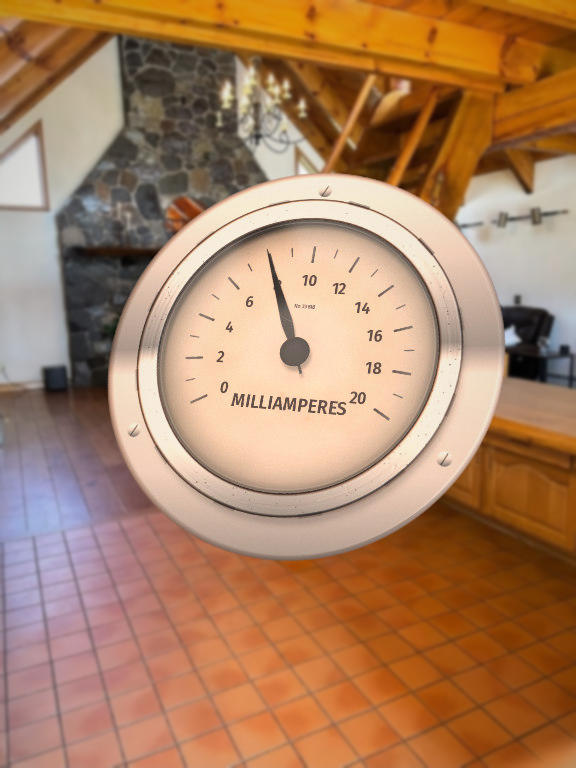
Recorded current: 8
